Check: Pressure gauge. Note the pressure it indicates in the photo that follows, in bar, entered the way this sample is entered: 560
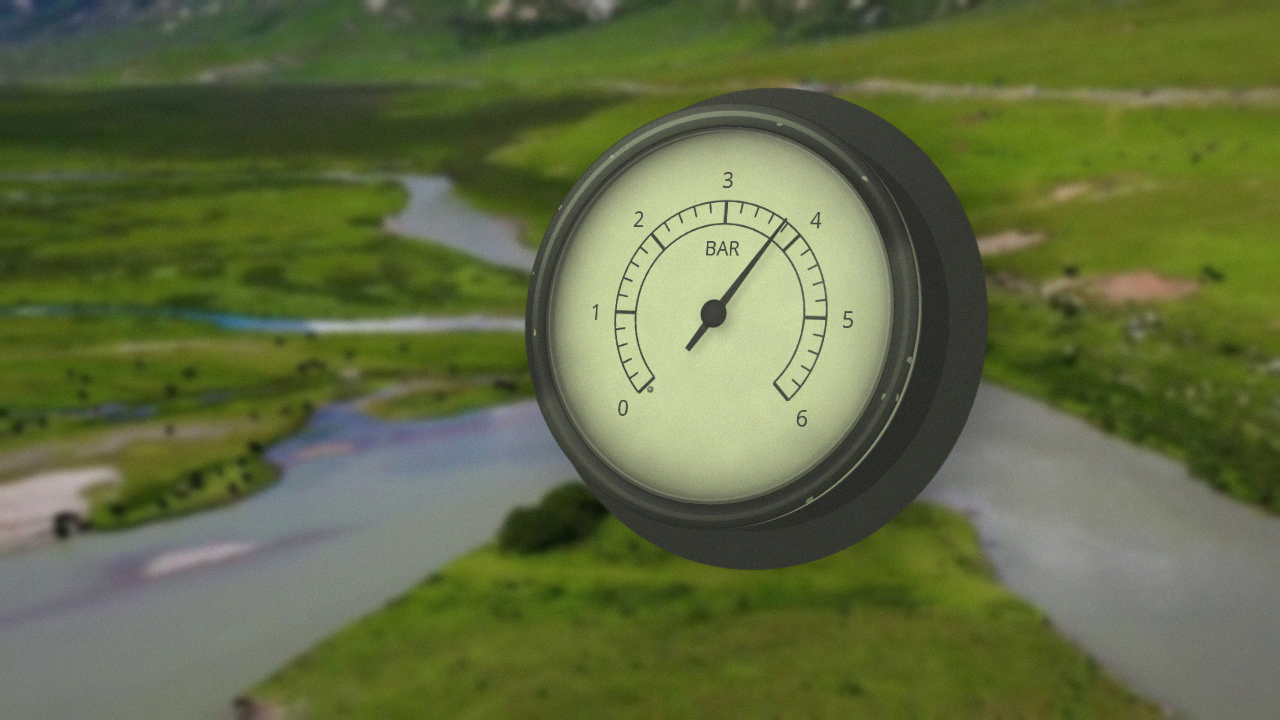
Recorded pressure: 3.8
